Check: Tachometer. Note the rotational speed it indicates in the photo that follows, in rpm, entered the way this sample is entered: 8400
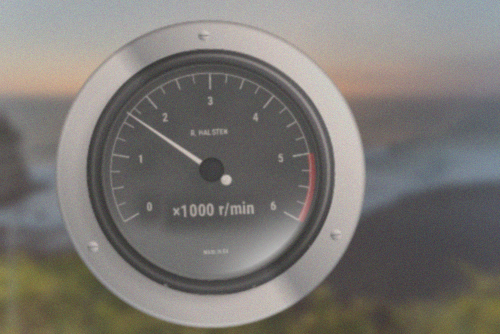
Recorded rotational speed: 1625
